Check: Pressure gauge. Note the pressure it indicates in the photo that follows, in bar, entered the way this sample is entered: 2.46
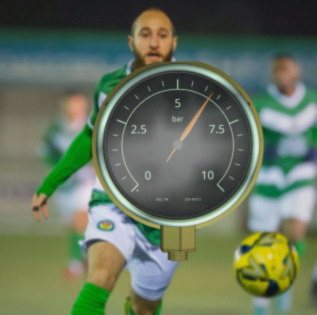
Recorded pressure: 6.25
